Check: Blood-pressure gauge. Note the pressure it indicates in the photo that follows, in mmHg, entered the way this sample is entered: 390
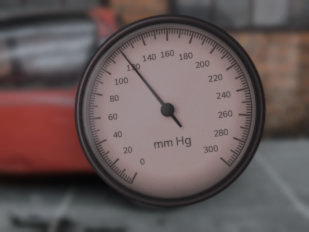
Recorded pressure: 120
